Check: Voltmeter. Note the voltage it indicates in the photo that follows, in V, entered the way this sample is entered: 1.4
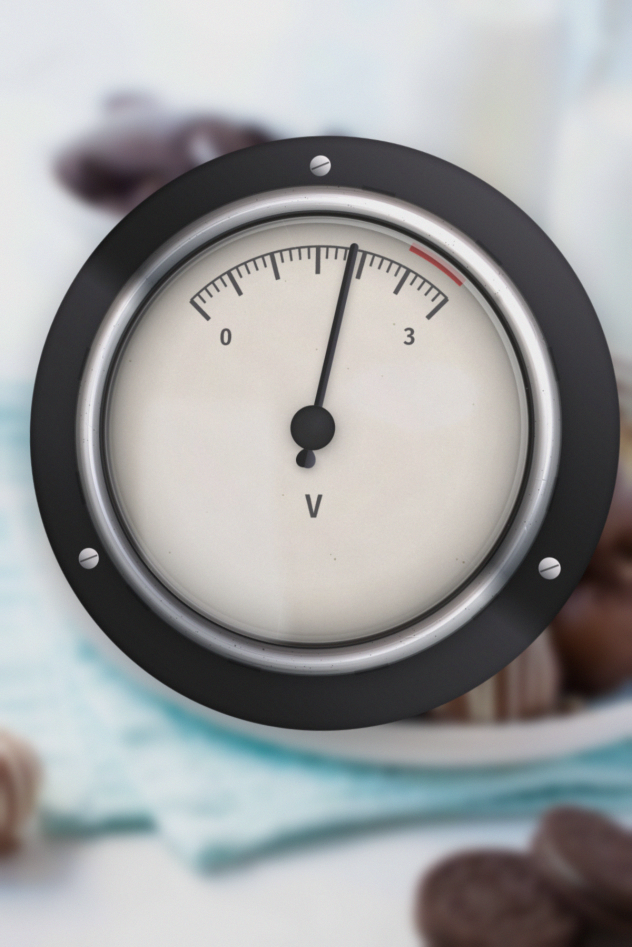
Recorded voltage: 1.9
